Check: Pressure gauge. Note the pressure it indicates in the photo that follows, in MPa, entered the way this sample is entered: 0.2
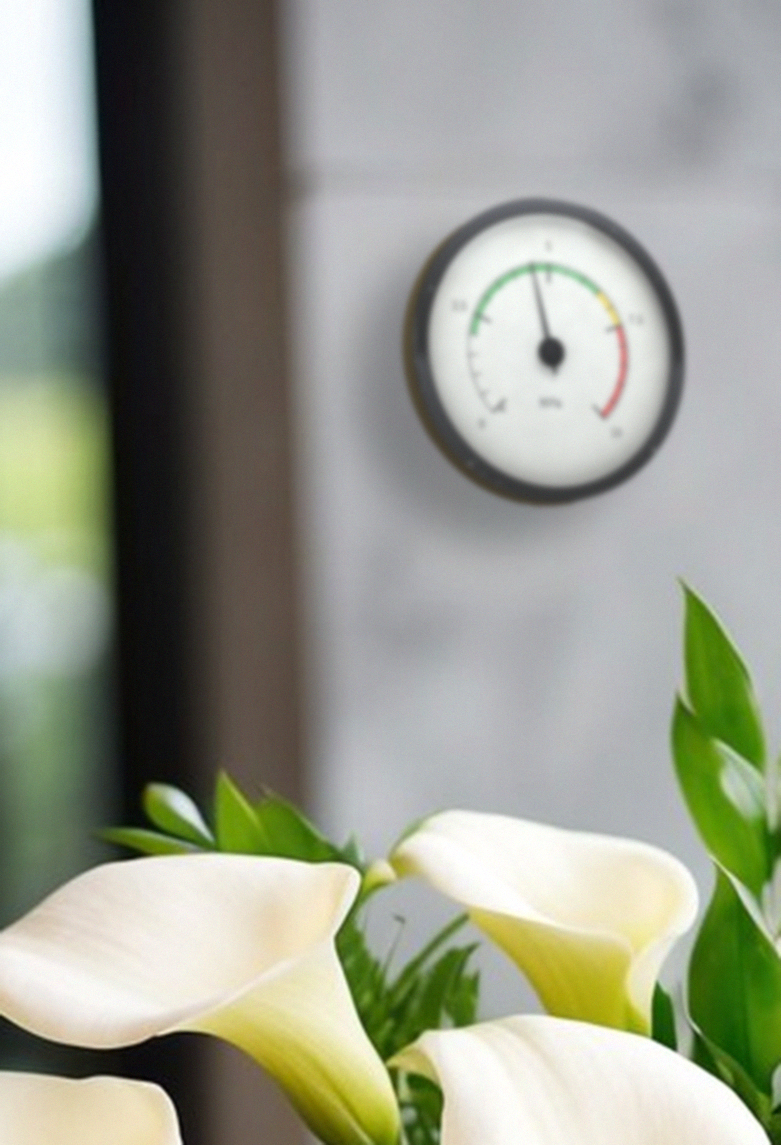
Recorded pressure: 4.5
